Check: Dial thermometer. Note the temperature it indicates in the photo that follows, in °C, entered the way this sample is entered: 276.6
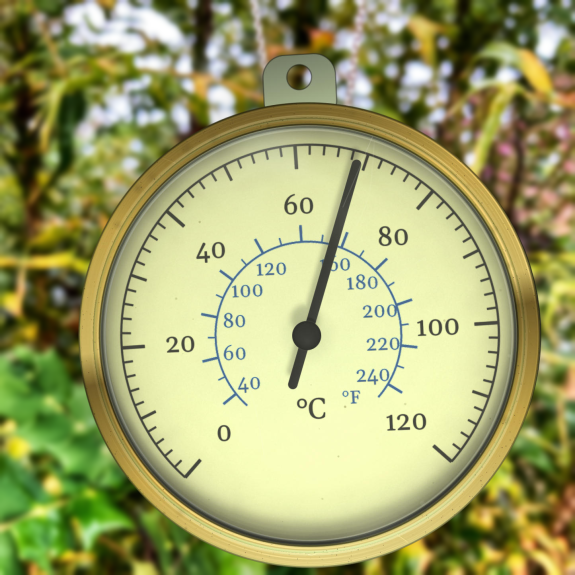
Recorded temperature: 69
